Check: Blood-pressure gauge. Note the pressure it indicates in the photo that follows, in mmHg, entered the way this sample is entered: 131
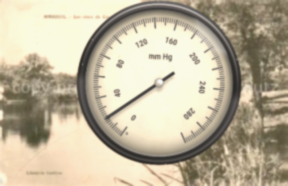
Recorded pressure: 20
